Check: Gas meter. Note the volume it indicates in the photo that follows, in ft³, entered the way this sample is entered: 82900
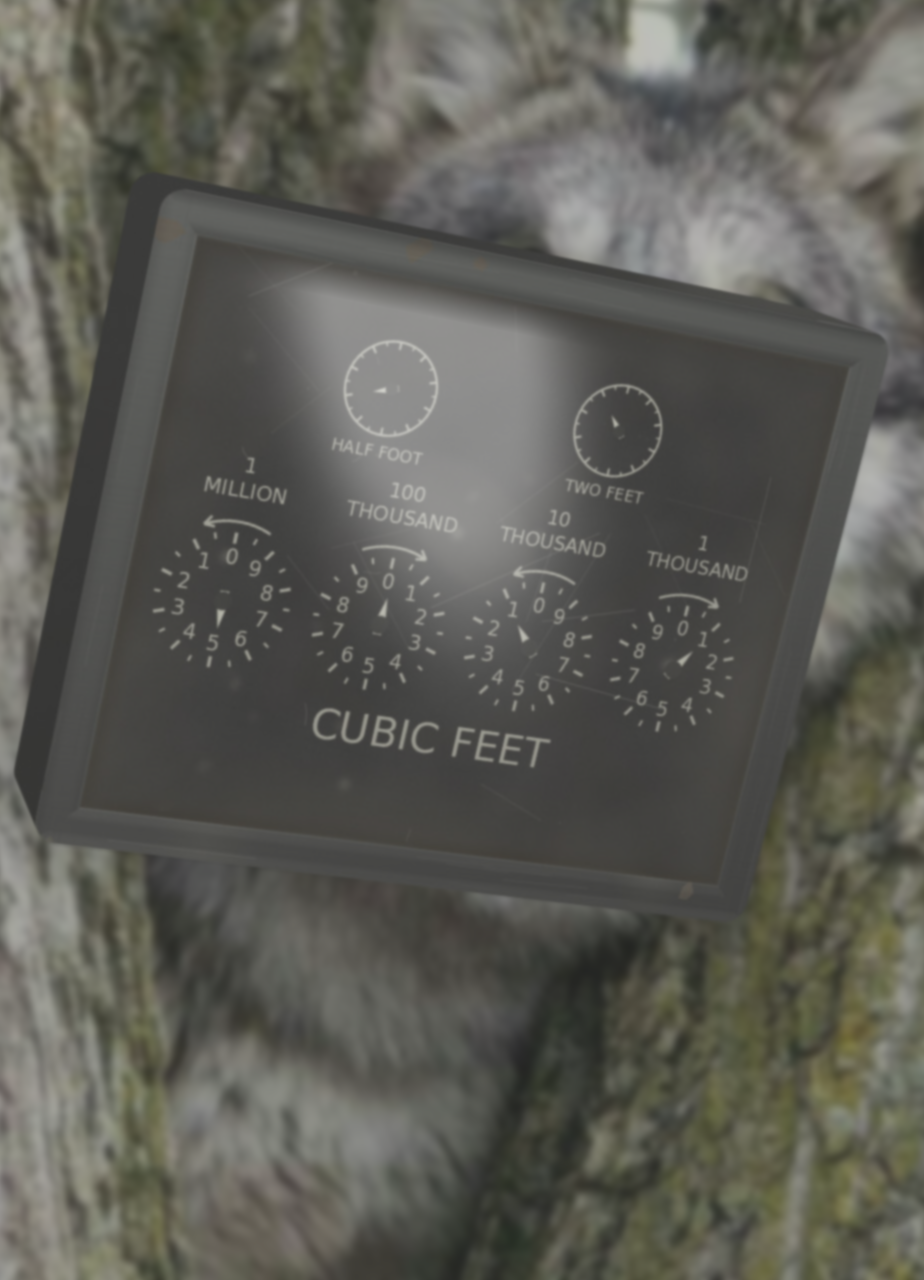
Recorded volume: 501100
